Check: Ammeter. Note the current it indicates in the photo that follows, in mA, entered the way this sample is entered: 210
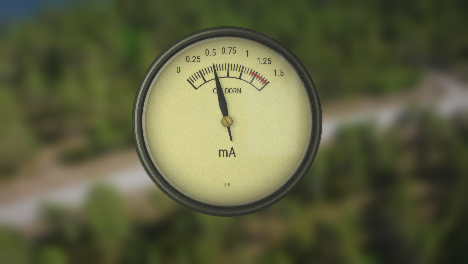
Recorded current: 0.5
